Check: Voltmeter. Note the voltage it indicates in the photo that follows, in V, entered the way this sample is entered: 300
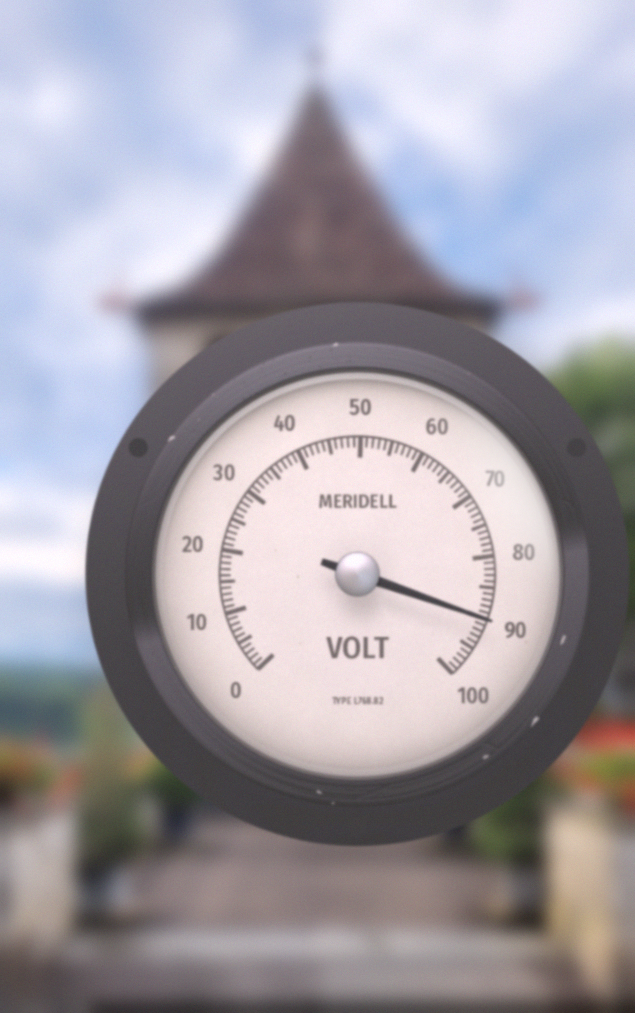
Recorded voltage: 90
